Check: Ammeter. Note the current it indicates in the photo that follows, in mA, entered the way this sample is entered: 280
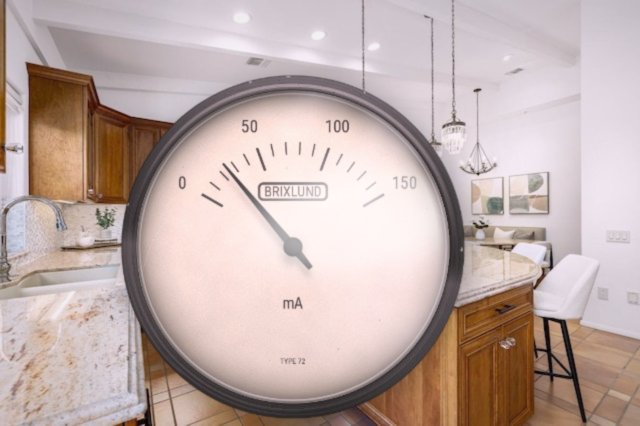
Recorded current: 25
